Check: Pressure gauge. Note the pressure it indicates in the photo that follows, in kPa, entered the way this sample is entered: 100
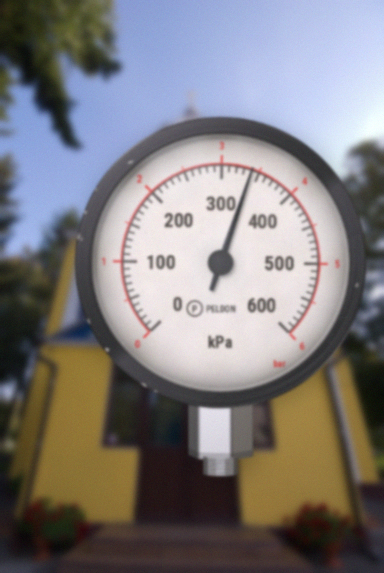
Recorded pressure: 340
